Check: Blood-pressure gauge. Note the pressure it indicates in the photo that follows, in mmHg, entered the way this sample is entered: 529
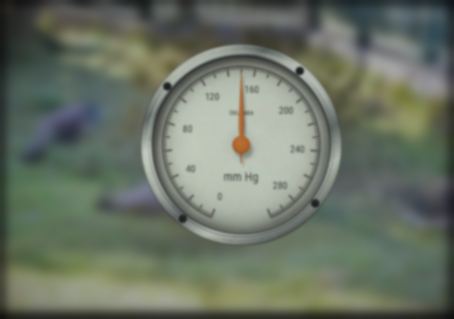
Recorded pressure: 150
